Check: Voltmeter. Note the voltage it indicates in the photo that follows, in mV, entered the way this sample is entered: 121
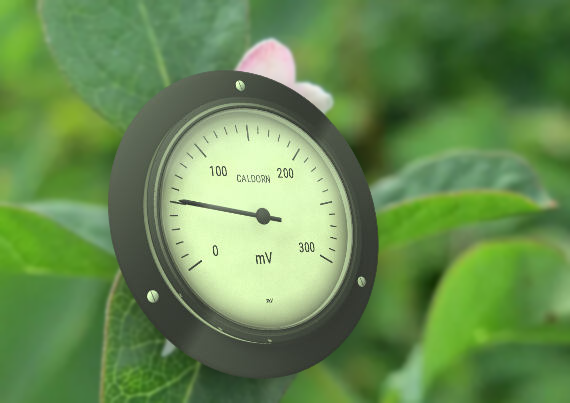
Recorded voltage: 50
